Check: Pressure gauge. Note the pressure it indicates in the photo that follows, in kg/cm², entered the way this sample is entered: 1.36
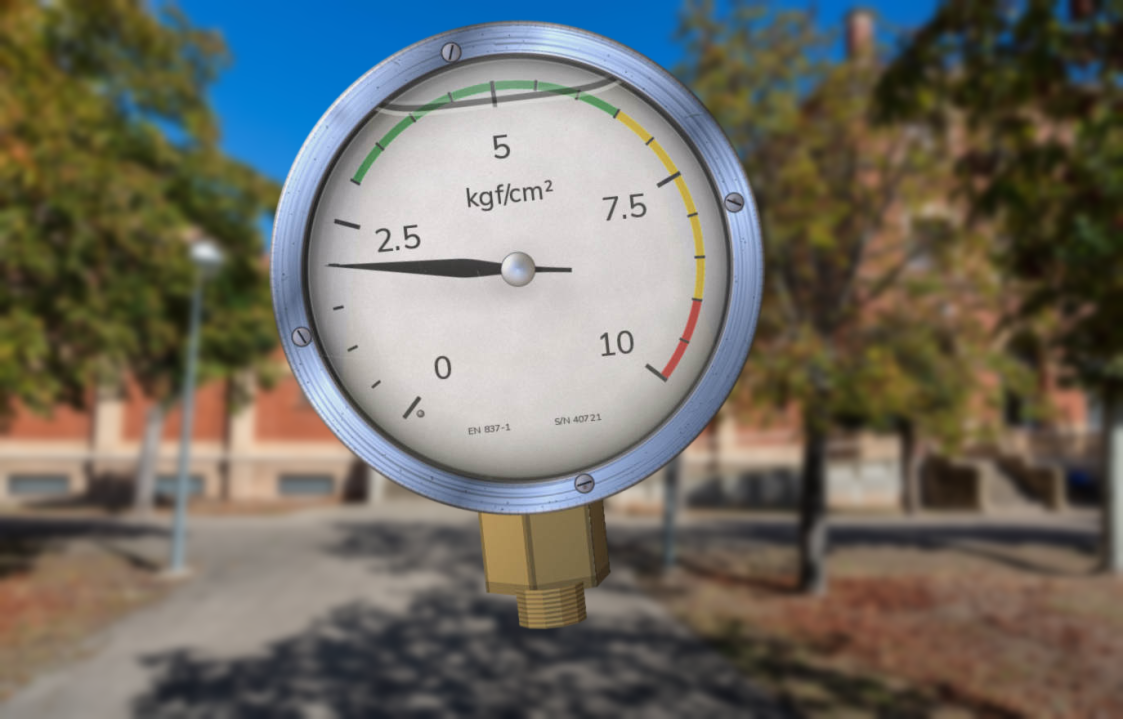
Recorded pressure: 2
